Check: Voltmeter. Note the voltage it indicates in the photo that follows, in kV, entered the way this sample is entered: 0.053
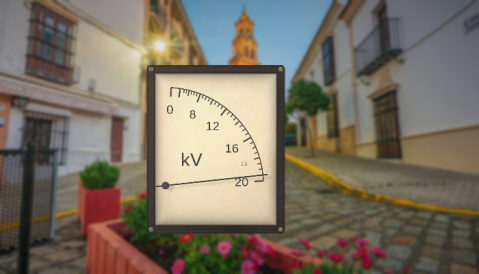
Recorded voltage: 19.5
